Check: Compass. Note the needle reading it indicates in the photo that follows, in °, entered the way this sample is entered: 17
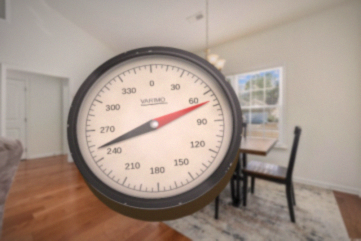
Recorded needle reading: 70
